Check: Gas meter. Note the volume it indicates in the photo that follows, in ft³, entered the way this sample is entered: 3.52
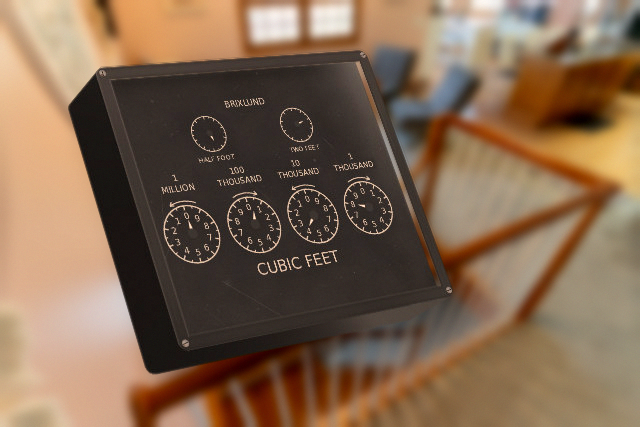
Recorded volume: 3800
